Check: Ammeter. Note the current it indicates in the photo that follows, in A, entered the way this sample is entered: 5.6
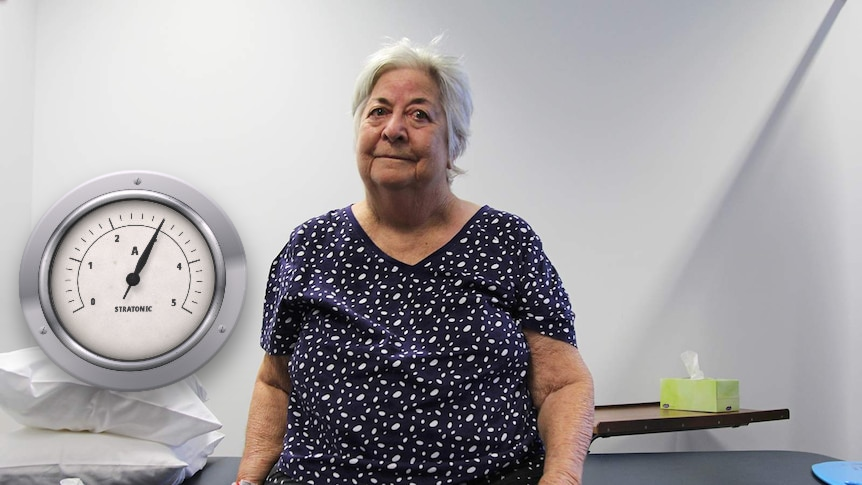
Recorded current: 3
